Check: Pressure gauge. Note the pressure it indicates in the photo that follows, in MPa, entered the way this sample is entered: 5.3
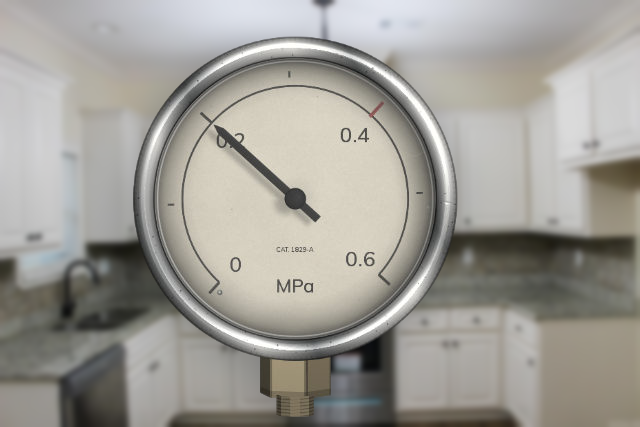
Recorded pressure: 0.2
